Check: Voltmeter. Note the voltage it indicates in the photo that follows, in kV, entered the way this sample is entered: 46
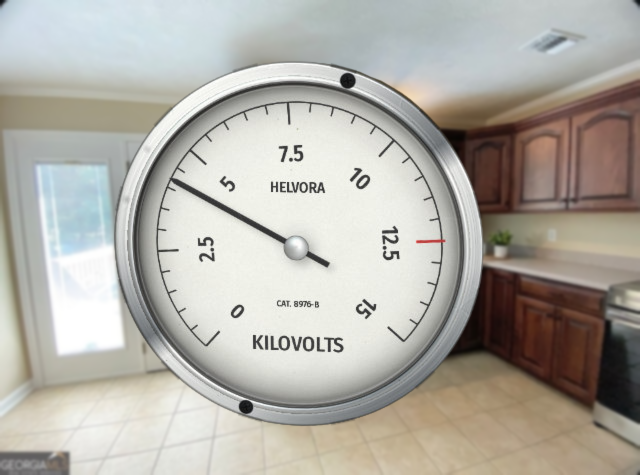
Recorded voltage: 4.25
